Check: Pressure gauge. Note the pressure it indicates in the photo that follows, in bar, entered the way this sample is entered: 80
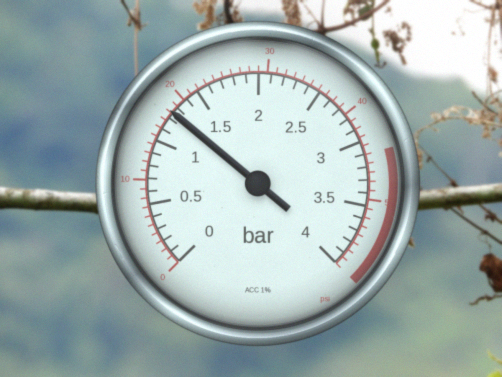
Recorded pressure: 1.25
